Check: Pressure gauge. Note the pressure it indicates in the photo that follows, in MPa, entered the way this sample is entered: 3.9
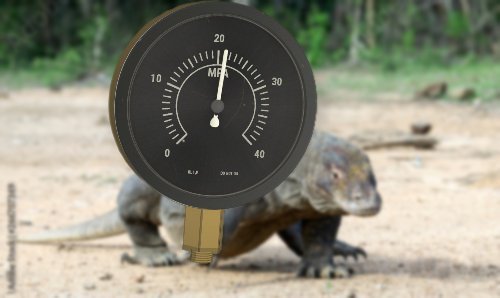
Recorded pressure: 21
